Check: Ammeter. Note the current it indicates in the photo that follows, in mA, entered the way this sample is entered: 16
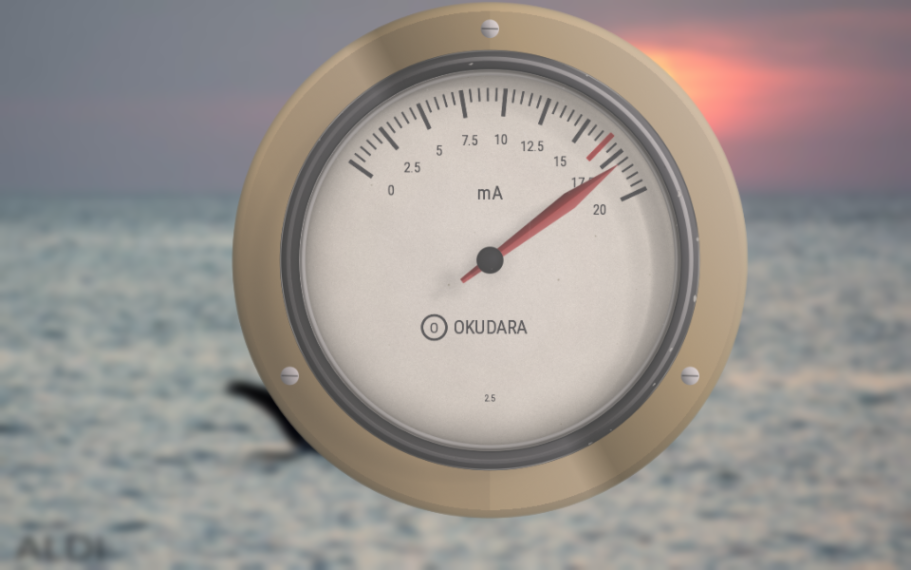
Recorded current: 18
